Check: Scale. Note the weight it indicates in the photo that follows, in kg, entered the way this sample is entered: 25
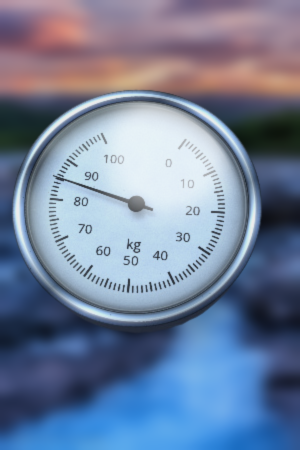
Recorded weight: 85
